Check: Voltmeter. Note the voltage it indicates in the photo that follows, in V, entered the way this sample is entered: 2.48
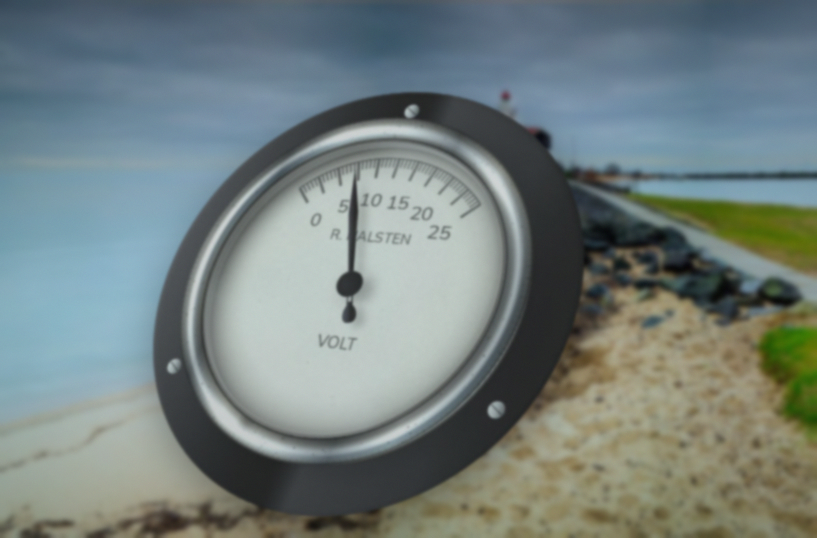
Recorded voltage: 7.5
